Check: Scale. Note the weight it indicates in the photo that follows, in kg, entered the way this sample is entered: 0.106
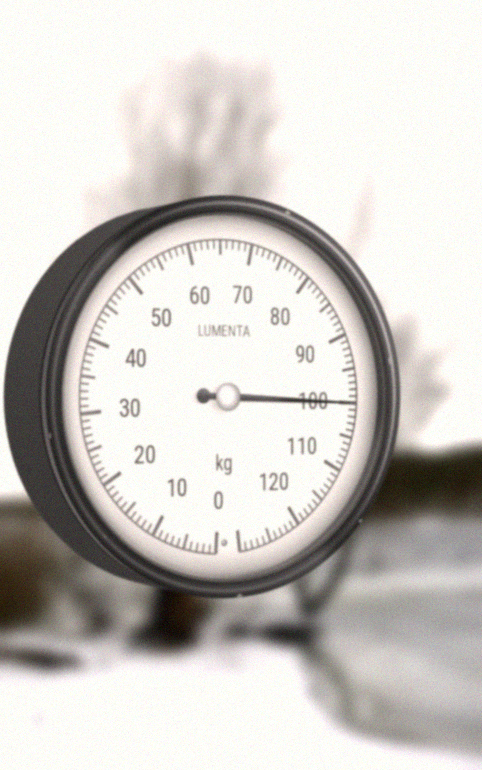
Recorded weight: 100
